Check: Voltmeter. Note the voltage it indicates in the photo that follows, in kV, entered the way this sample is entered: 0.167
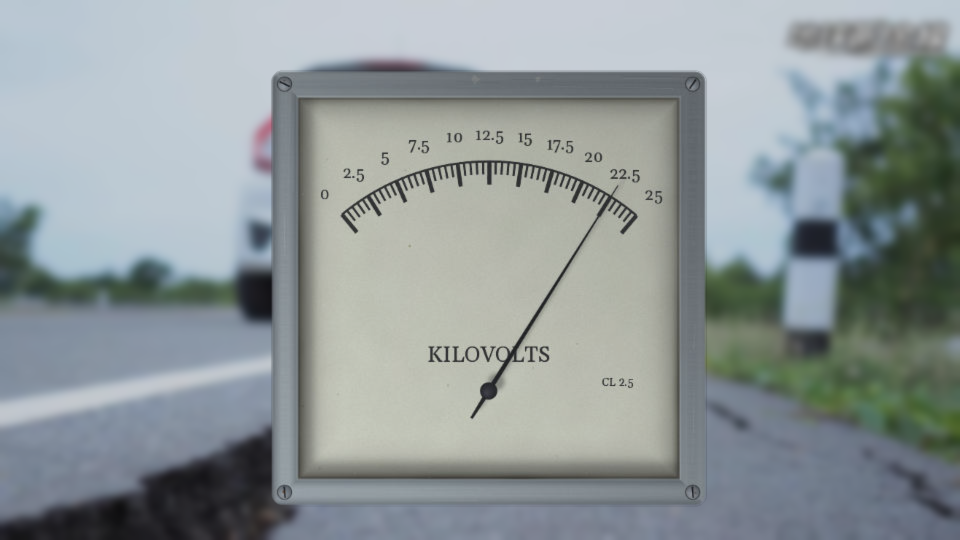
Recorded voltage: 22.5
